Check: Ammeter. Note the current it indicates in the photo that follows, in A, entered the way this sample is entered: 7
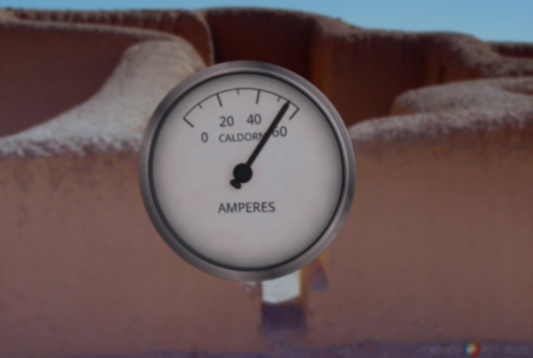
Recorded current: 55
